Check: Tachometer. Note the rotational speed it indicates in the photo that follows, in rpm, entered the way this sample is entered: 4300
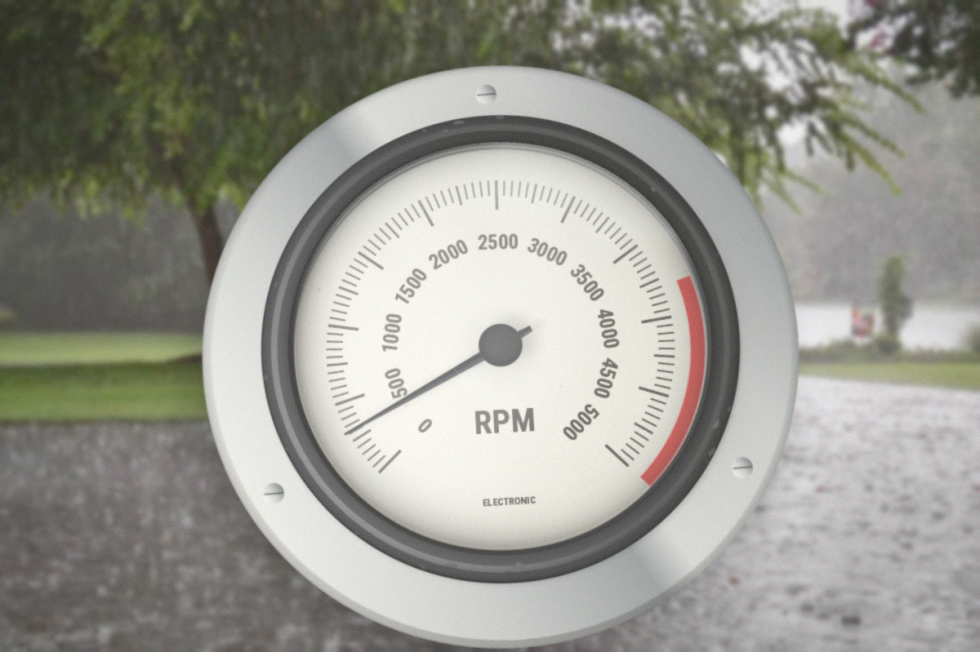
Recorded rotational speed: 300
